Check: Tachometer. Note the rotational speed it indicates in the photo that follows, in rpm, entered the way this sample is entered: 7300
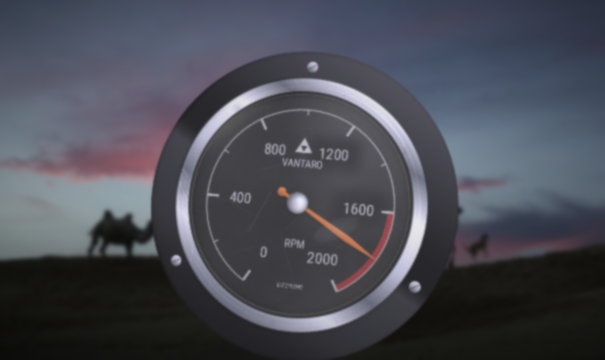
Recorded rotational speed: 1800
